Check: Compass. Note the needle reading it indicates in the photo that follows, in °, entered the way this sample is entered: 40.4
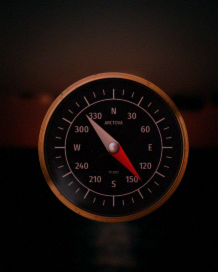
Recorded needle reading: 140
